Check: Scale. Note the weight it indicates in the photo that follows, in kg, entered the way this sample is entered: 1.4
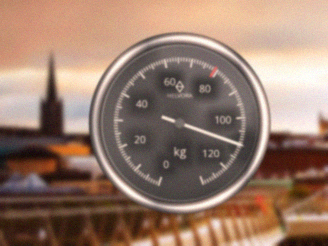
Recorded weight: 110
